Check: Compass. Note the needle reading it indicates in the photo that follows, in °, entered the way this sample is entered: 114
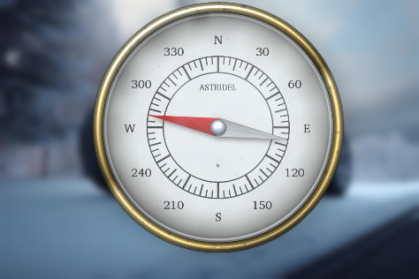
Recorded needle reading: 280
